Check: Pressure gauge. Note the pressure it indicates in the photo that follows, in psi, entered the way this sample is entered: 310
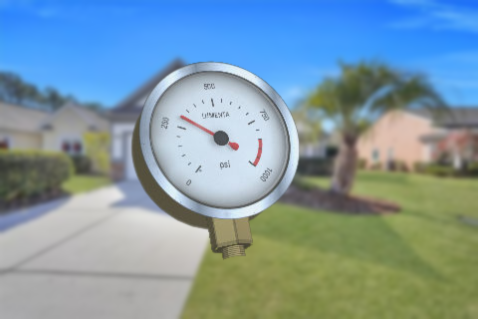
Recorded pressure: 300
